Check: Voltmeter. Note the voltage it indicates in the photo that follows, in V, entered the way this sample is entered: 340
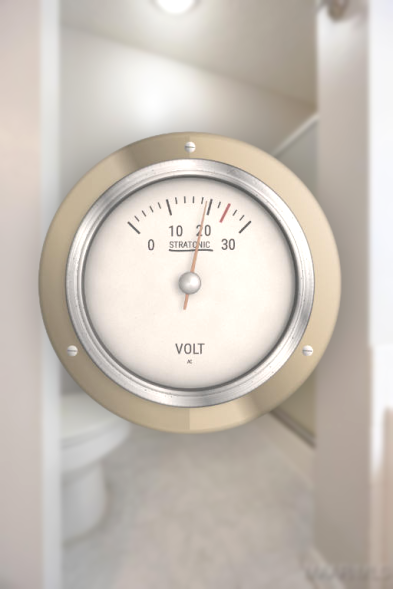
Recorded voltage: 19
